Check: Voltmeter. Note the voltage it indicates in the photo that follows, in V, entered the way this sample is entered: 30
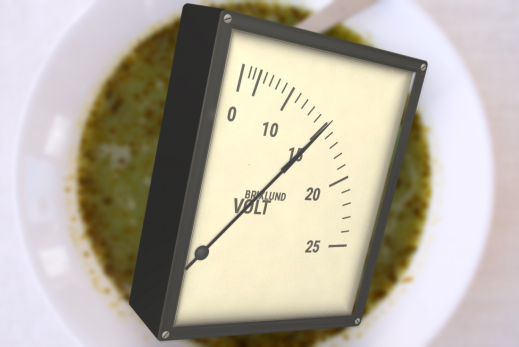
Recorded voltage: 15
